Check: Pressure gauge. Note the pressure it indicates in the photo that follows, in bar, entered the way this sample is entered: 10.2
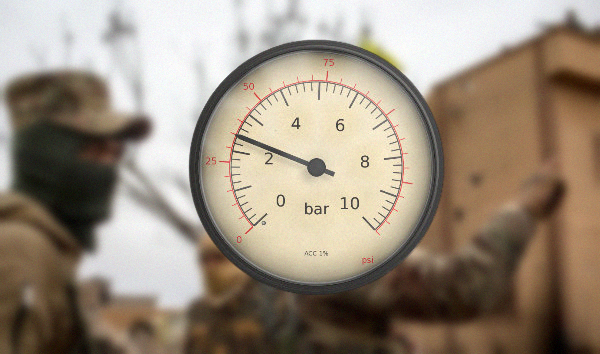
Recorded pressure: 2.4
